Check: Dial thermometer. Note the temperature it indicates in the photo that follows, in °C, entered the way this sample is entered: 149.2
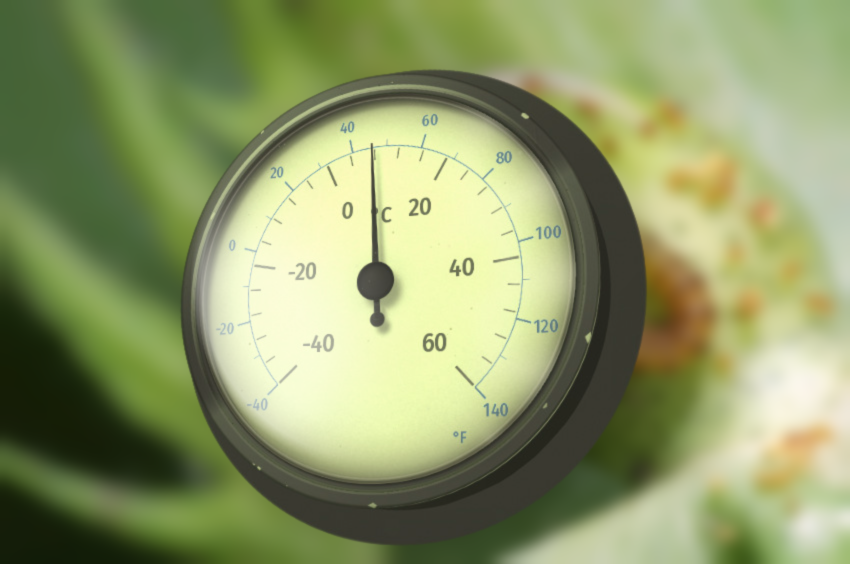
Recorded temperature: 8
